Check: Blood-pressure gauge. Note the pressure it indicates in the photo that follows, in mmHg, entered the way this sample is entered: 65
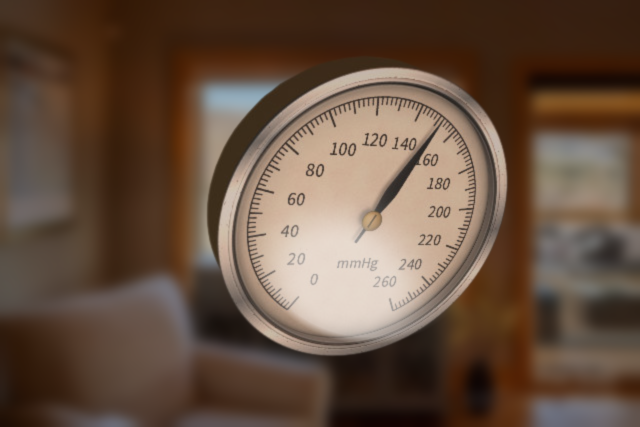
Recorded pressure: 150
